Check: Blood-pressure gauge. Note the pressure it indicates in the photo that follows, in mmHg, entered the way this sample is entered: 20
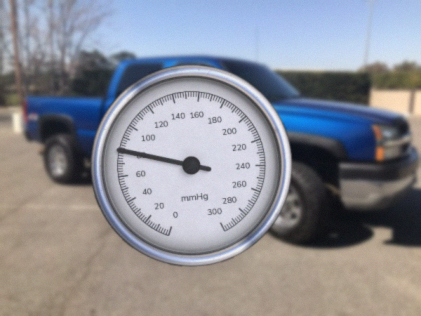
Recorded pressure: 80
